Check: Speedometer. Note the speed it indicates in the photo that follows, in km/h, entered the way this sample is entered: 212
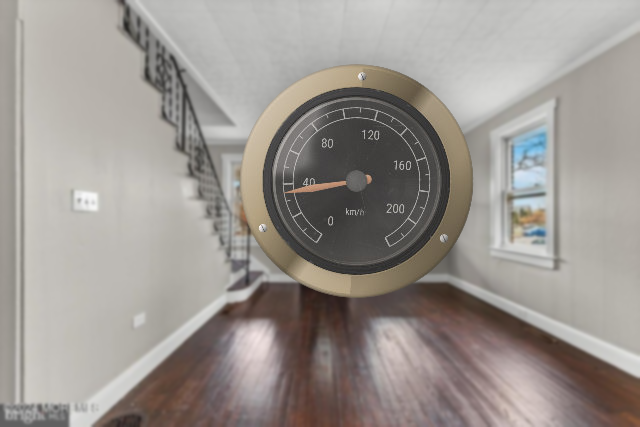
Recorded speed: 35
